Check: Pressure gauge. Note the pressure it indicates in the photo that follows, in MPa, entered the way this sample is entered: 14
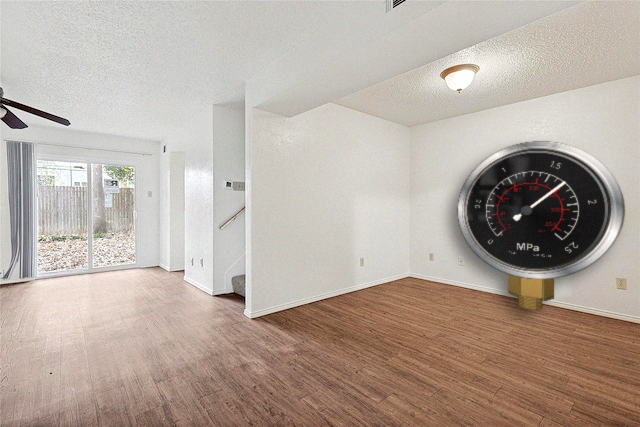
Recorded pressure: 1.7
